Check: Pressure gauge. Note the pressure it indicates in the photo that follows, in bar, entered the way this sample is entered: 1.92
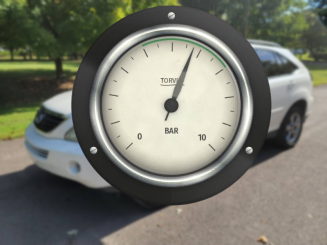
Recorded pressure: 5.75
